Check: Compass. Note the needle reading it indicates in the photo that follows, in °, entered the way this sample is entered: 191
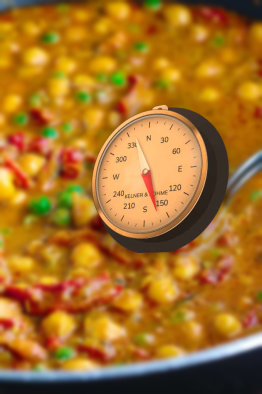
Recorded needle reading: 160
